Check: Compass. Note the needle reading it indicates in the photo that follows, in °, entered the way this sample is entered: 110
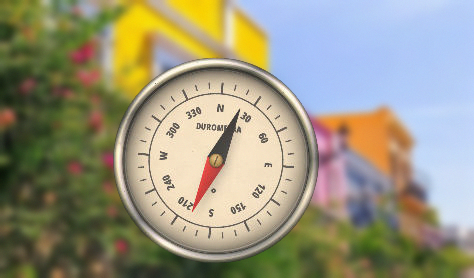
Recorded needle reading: 200
